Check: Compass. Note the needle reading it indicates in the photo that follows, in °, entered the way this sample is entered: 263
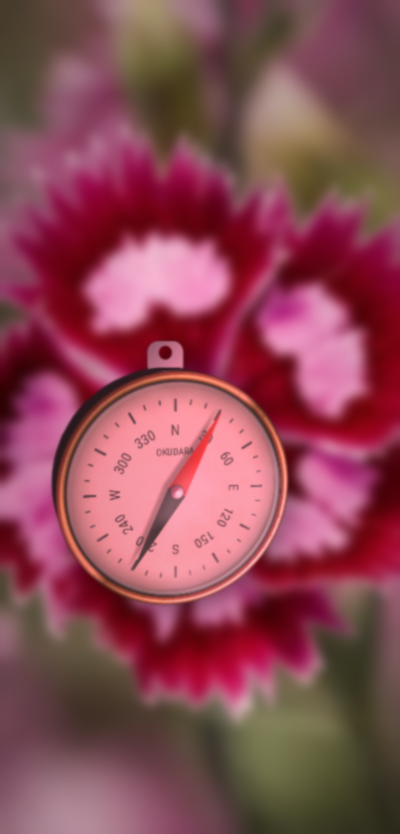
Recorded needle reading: 30
